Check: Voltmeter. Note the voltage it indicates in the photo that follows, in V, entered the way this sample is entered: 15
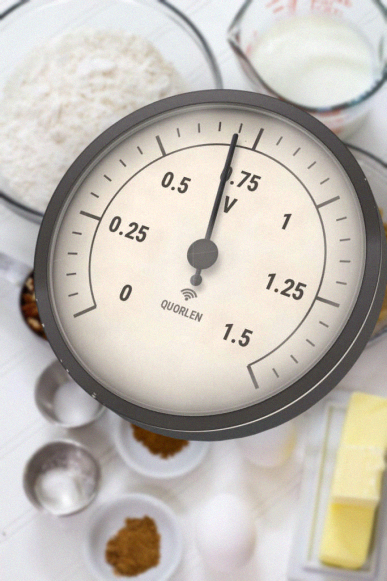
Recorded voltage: 0.7
